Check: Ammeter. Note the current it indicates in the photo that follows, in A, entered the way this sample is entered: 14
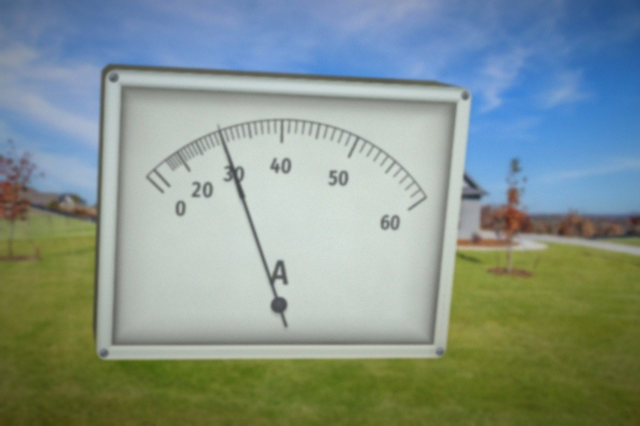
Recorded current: 30
